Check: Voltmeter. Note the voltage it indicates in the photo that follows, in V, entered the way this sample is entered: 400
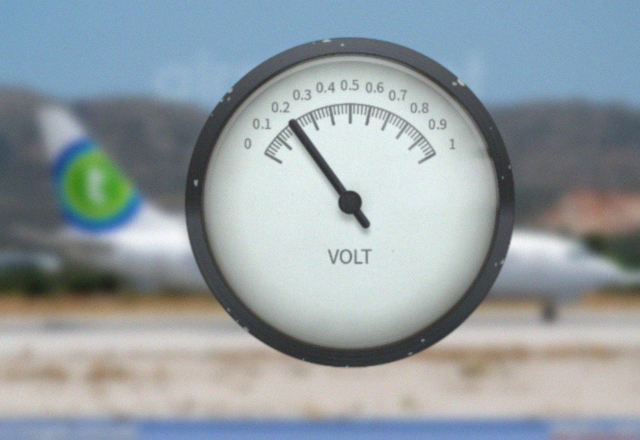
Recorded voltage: 0.2
